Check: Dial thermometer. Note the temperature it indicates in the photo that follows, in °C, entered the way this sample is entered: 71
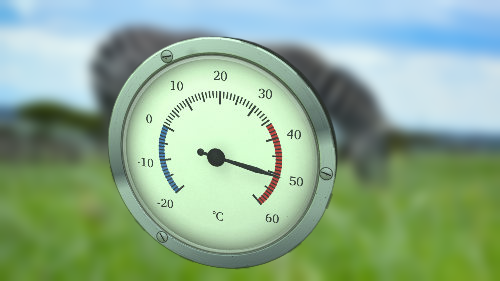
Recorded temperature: 50
